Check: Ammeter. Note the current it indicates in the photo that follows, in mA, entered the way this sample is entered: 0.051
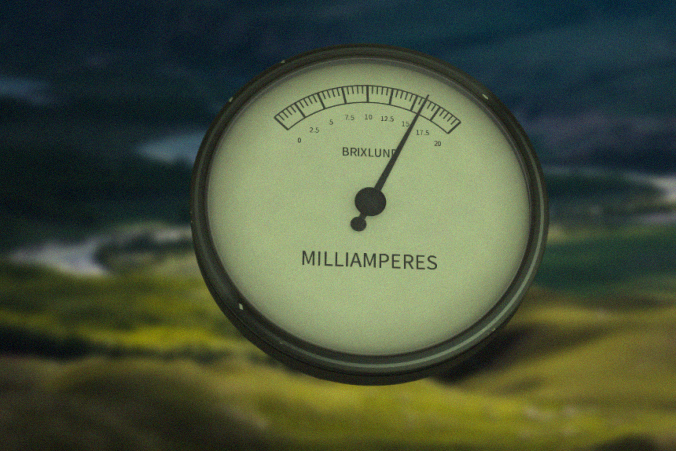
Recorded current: 16
